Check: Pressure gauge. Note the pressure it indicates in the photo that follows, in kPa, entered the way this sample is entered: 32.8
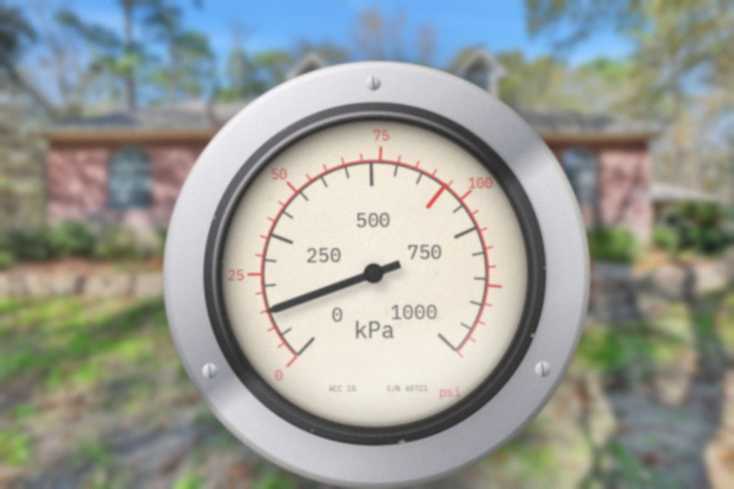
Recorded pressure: 100
